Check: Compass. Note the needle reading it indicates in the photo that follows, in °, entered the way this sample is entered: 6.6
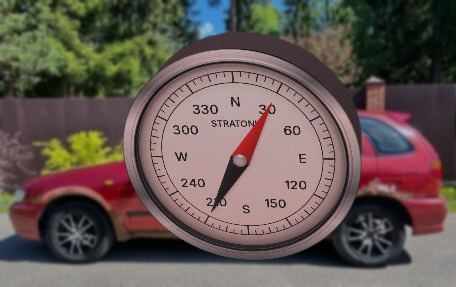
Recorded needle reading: 30
